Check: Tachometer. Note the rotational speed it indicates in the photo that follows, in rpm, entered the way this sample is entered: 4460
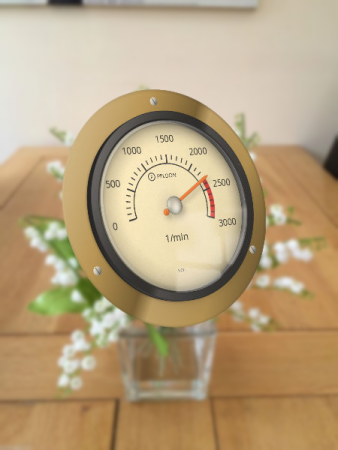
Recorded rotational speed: 2300
